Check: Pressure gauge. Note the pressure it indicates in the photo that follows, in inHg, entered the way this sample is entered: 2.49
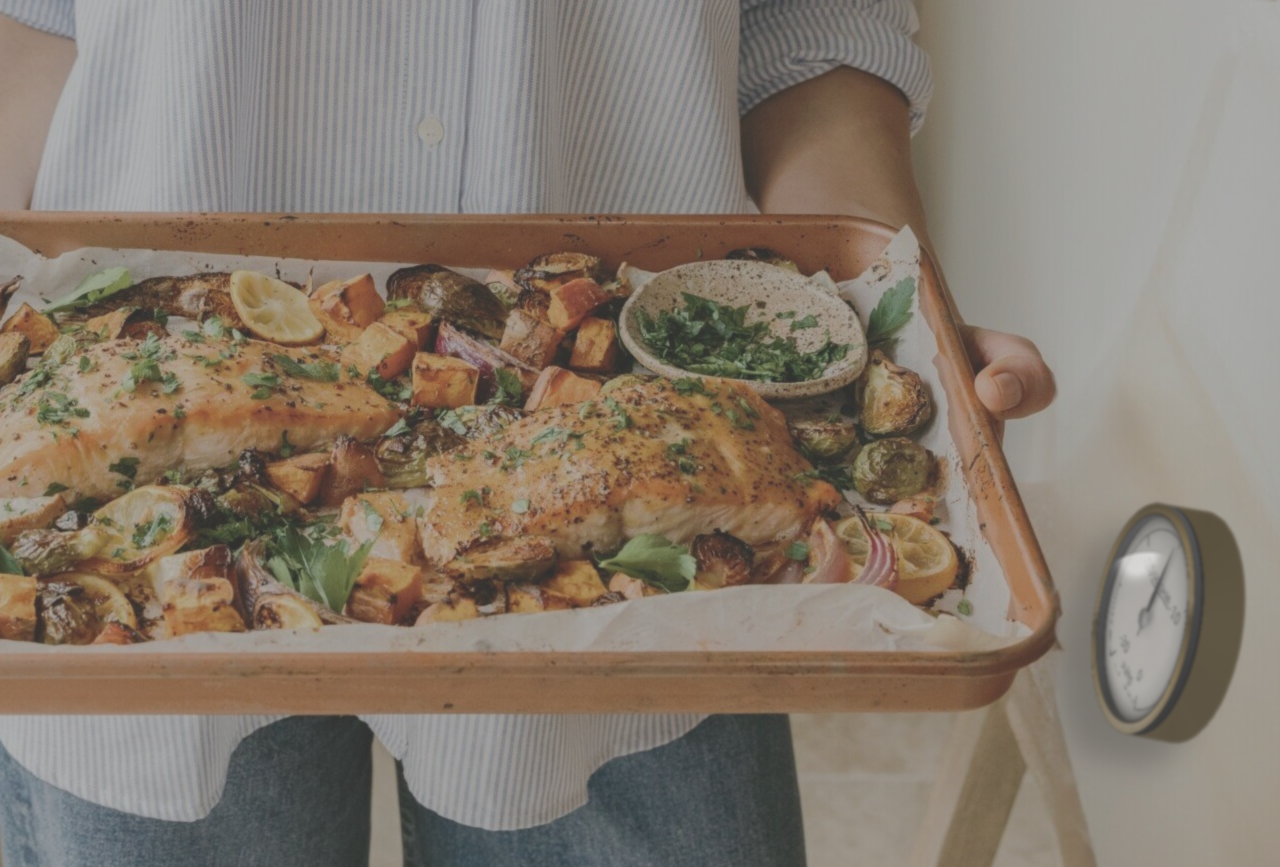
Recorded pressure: -15
